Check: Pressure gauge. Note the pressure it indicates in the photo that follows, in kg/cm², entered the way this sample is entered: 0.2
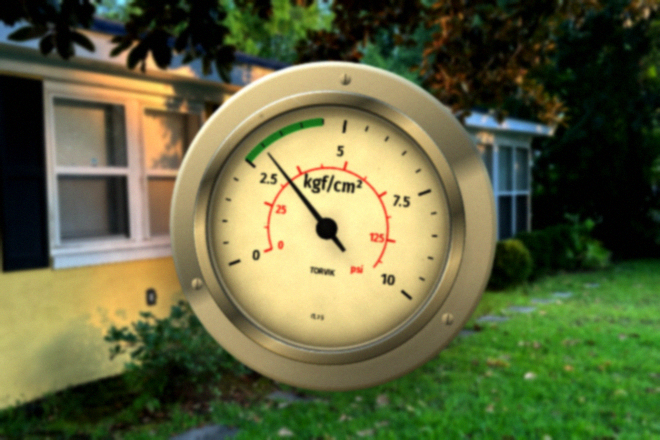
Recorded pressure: 3
